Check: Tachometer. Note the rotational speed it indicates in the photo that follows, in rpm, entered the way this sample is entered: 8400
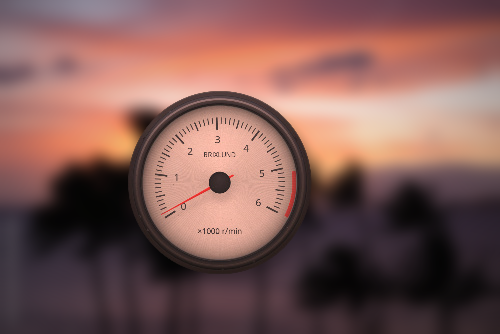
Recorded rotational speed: 100
